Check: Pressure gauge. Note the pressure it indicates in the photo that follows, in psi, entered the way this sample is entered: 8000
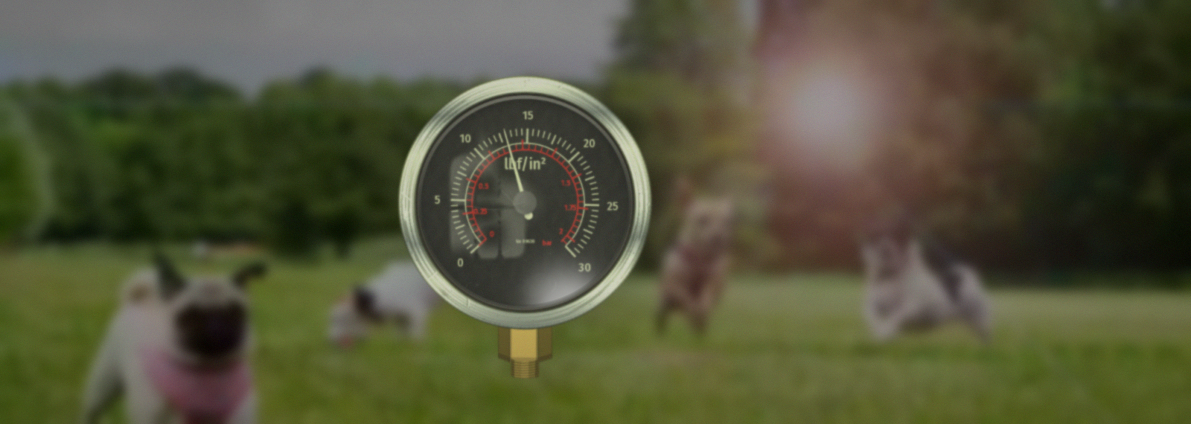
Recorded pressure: 13
